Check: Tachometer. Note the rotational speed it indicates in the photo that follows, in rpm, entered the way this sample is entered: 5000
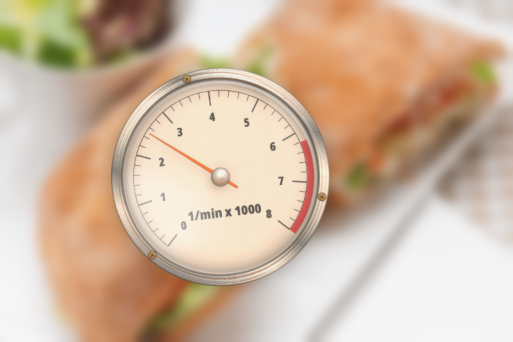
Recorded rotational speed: 2500
